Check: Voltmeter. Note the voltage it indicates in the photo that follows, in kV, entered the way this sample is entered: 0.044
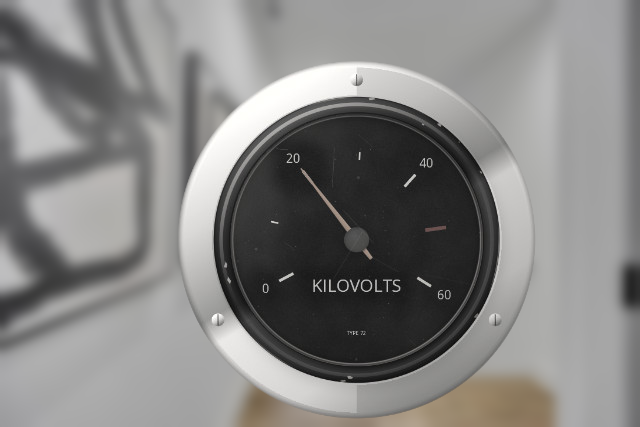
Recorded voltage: 20
